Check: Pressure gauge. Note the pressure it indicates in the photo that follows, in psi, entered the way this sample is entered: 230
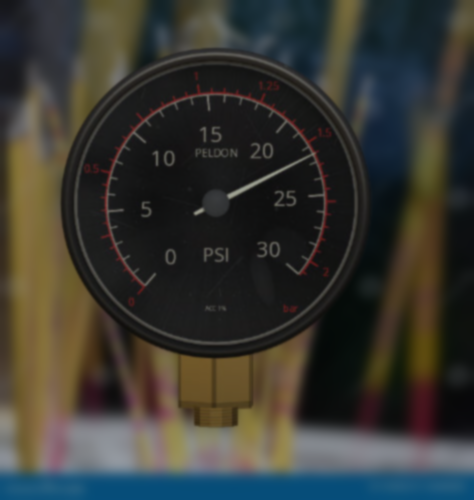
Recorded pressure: 22.5
